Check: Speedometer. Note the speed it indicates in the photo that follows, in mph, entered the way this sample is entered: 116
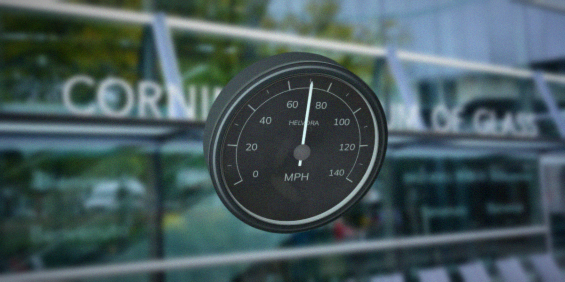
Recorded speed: 70
